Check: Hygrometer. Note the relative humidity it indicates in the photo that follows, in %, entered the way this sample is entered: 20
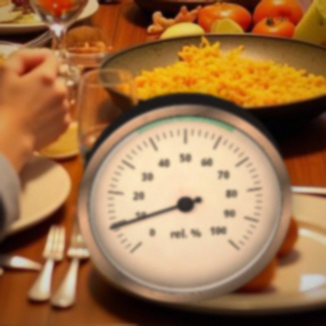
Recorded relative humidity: 10
